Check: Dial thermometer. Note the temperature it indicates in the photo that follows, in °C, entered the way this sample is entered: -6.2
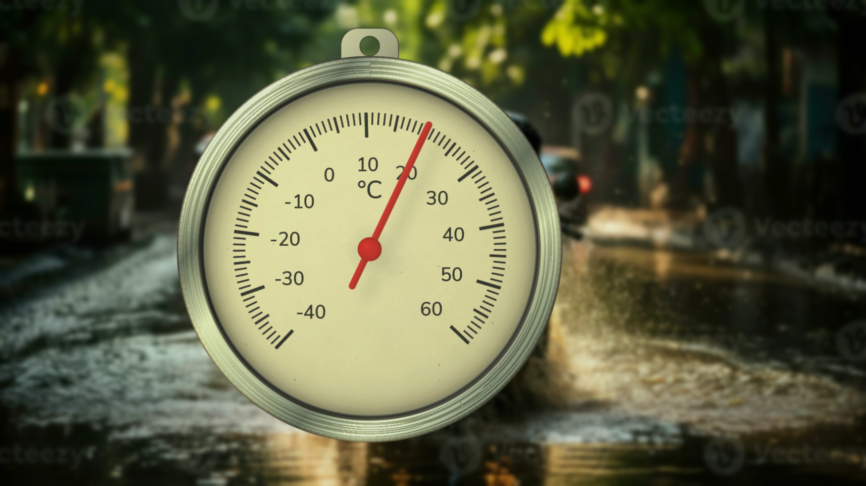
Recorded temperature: 20
